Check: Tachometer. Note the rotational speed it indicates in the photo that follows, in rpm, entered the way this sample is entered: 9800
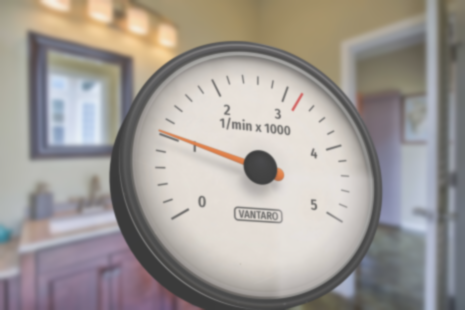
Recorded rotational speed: 1000
